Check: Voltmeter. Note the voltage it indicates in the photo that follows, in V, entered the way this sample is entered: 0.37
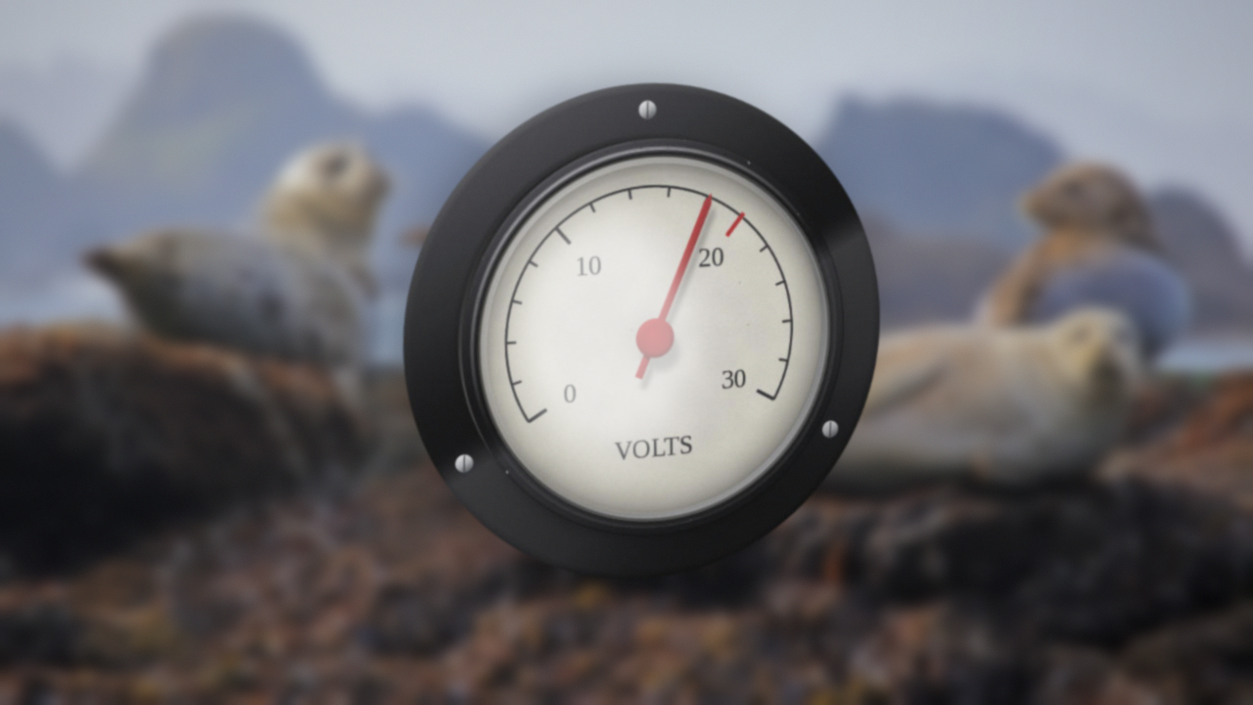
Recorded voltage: 18
